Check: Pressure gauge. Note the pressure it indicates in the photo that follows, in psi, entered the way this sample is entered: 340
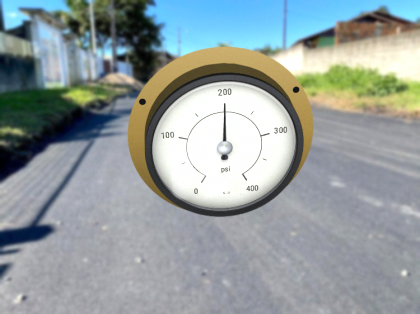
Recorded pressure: 200
